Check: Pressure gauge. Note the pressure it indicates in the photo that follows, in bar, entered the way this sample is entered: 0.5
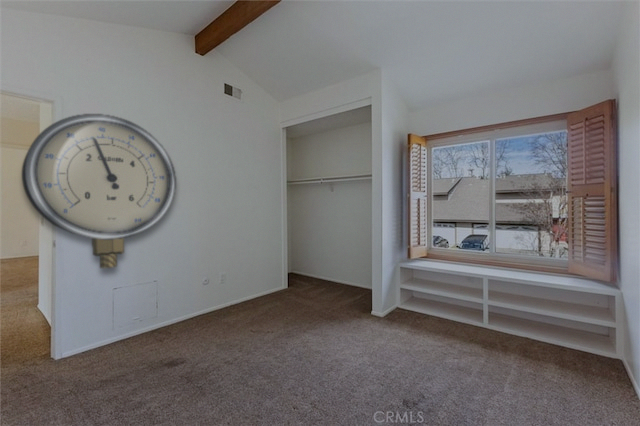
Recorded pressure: 2.5
